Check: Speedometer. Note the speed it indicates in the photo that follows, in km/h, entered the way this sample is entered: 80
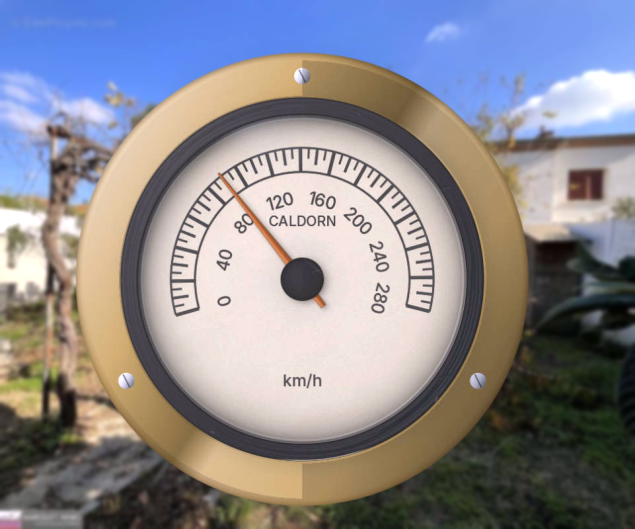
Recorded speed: 90
